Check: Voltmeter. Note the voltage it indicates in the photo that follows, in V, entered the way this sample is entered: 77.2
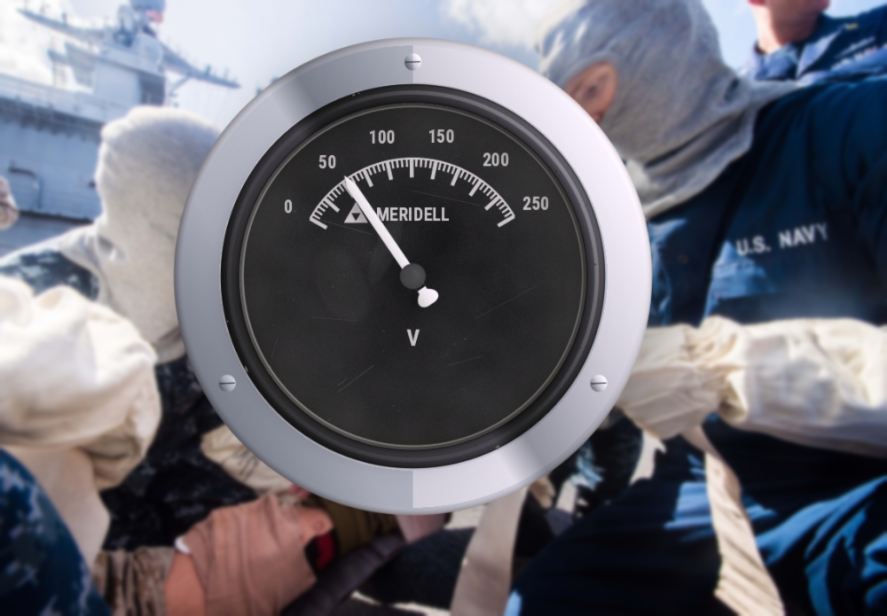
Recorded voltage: 55
